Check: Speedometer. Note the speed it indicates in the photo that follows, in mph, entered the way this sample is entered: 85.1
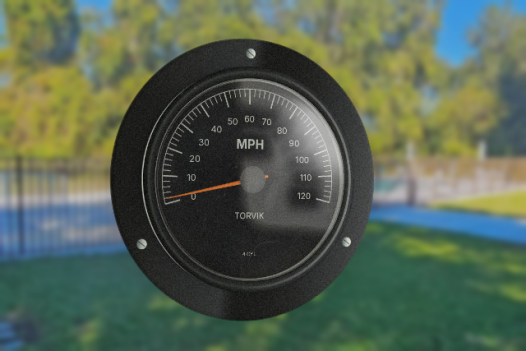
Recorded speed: 2
